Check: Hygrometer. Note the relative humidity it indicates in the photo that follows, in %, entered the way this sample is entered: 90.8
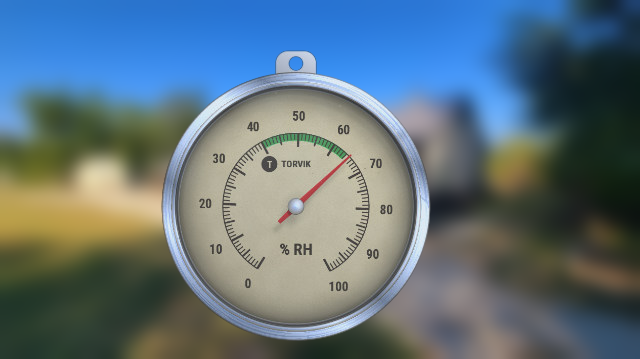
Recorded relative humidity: 65
